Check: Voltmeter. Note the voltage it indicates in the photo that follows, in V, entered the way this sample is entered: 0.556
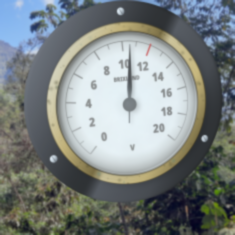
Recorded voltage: 10.5
